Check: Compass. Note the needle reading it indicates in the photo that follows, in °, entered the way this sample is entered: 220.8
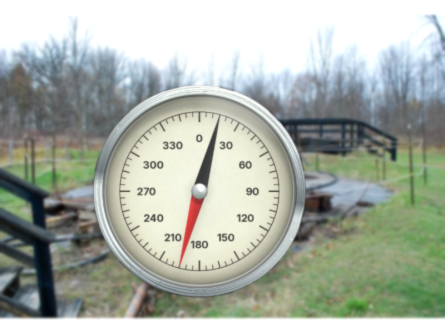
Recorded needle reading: 195
